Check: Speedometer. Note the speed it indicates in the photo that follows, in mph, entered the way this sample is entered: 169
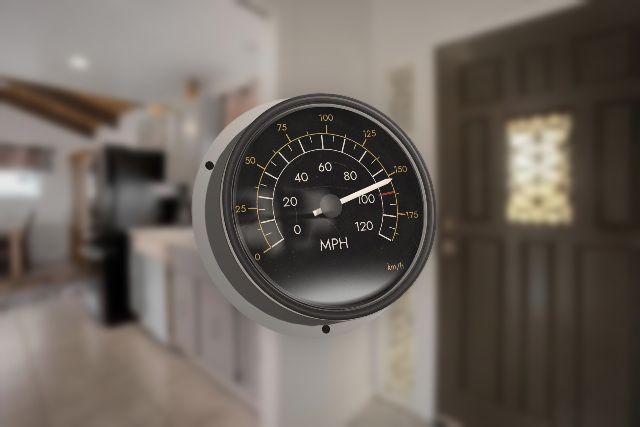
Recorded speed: 95
